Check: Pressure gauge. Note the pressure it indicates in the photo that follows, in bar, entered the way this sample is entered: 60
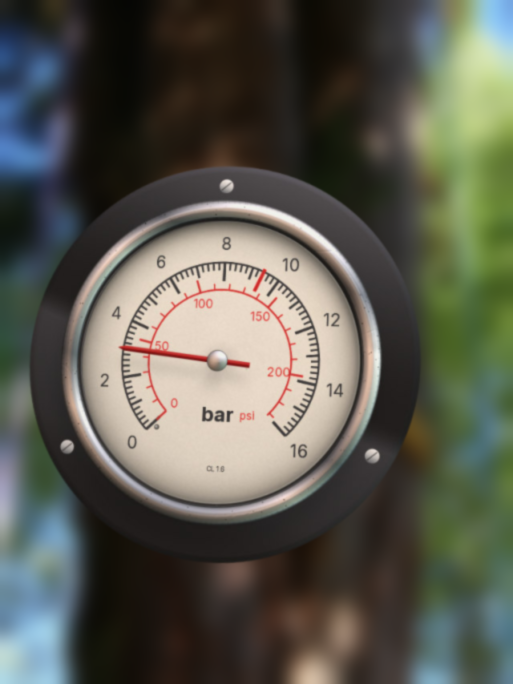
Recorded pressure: 3
